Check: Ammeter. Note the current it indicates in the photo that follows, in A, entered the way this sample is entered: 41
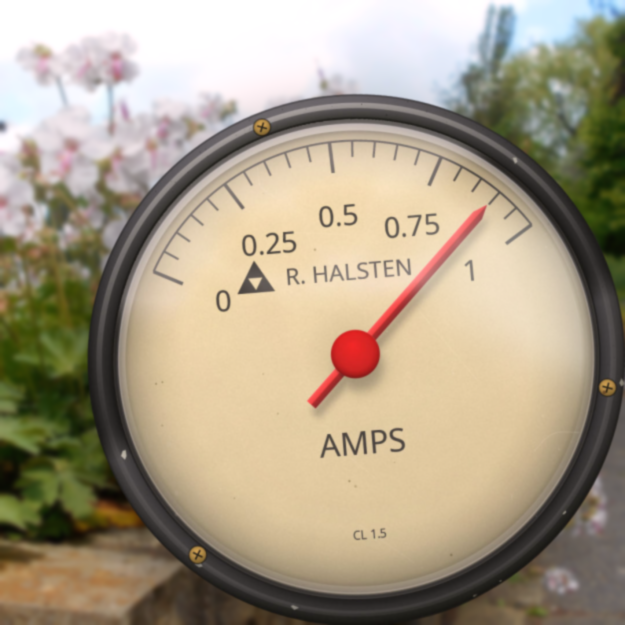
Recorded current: 0.9
